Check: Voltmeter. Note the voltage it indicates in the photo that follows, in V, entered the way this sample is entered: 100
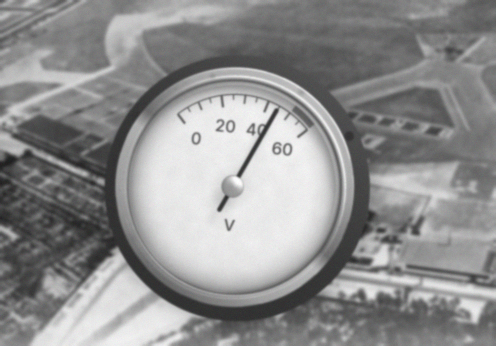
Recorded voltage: 45
